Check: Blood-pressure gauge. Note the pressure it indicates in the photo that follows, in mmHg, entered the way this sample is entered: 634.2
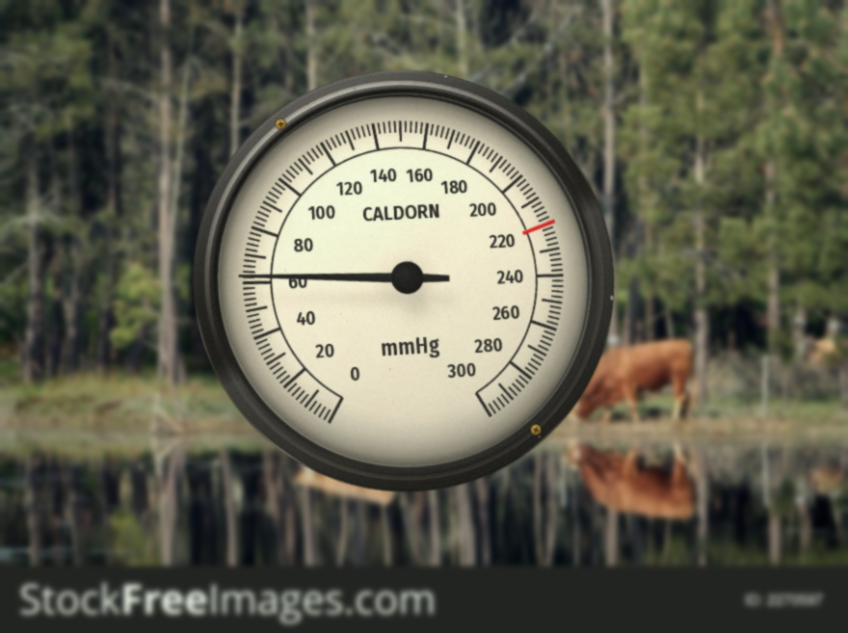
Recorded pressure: 62
